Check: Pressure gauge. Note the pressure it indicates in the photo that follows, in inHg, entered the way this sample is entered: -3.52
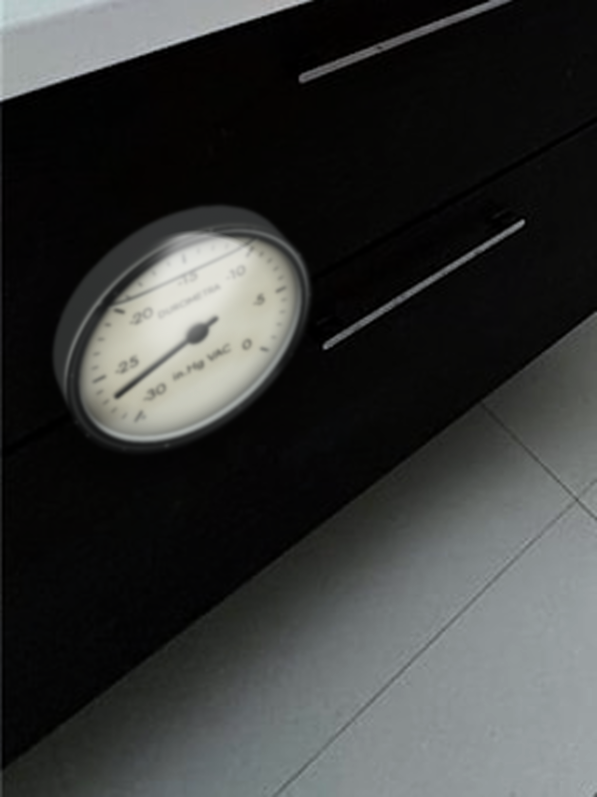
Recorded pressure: -27
